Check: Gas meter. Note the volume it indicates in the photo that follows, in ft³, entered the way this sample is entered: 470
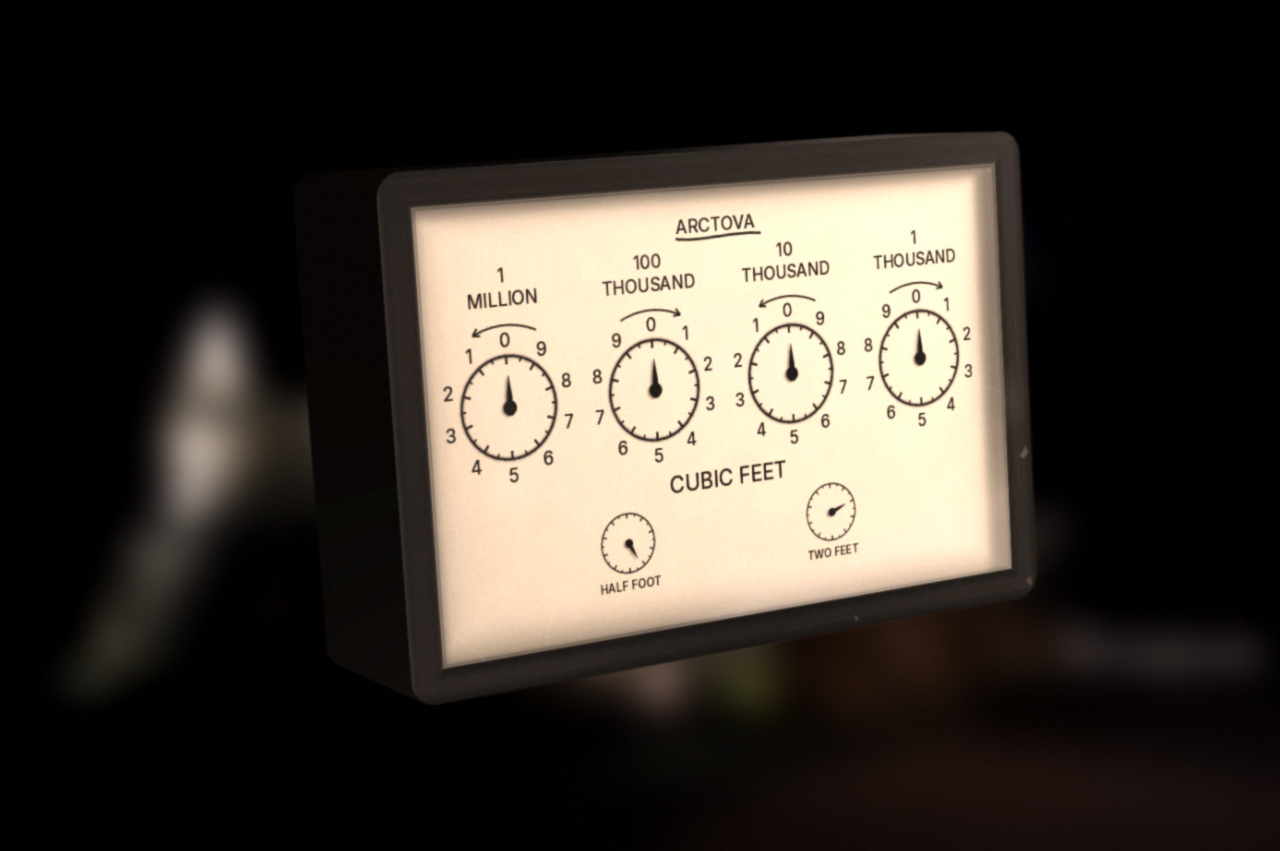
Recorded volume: 0
